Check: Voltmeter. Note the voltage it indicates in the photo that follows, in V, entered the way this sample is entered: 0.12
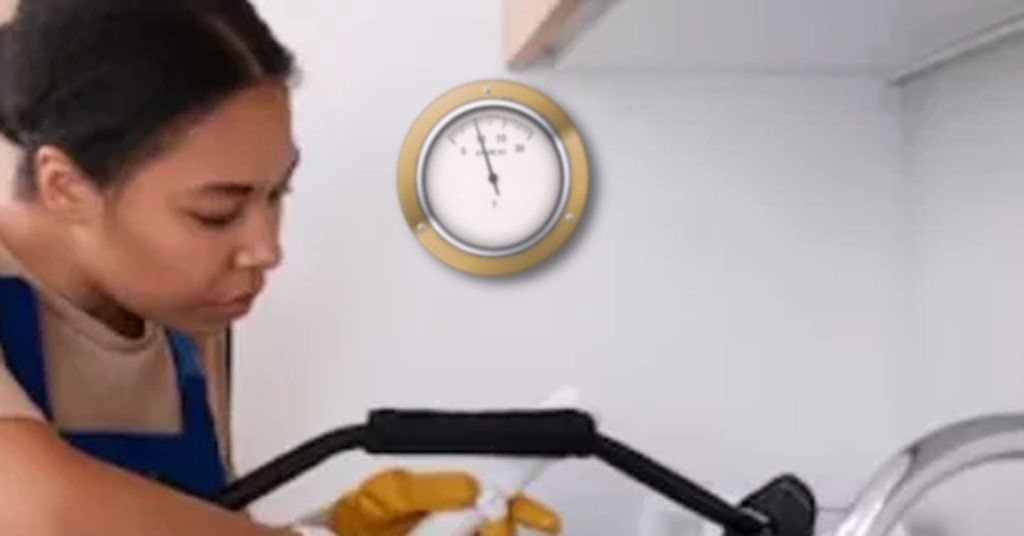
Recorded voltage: 10
